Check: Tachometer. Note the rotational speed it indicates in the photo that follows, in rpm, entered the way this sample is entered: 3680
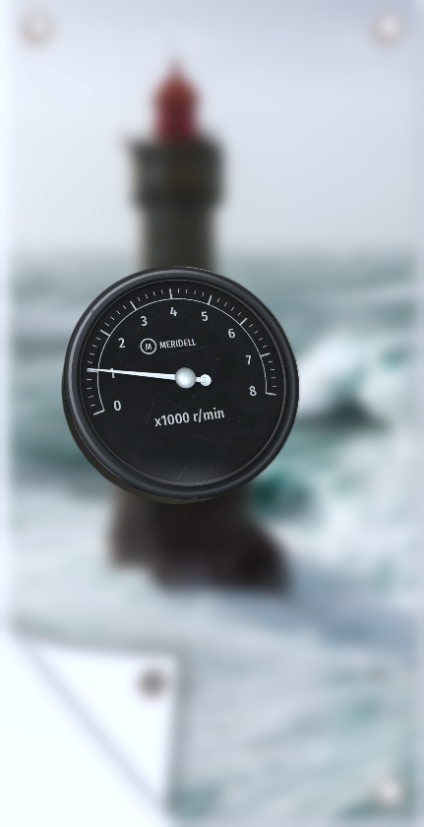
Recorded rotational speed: 1000
